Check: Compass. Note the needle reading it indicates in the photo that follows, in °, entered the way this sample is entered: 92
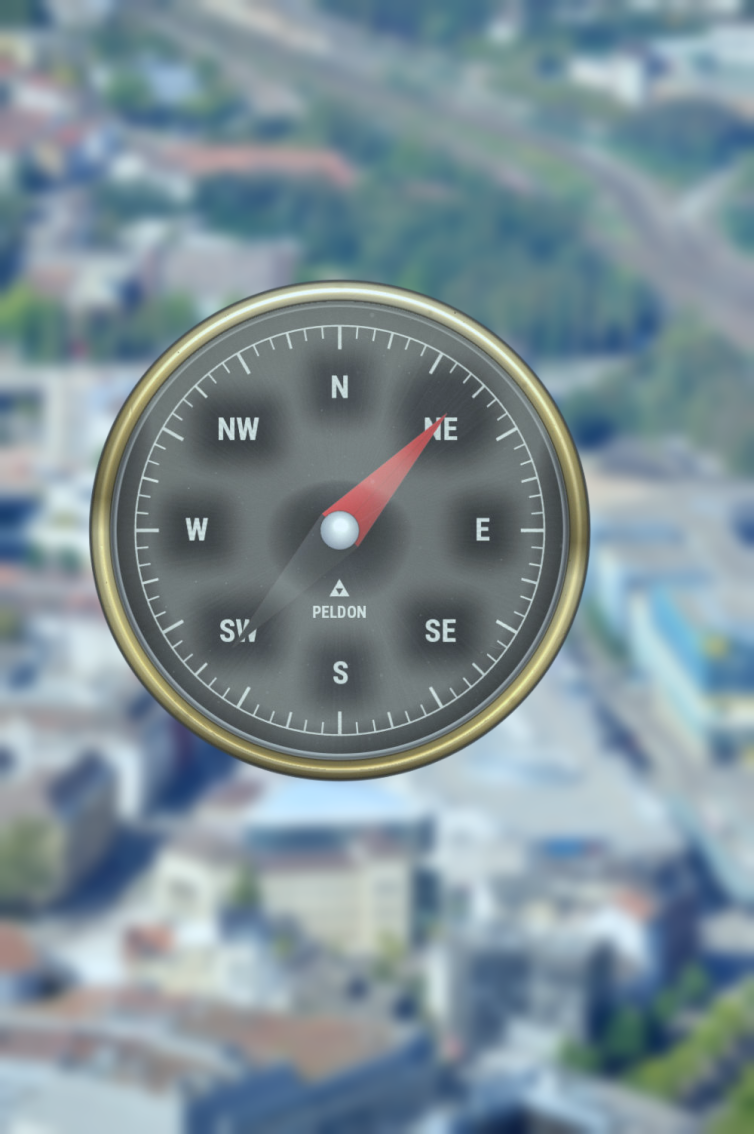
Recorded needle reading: 42.5
